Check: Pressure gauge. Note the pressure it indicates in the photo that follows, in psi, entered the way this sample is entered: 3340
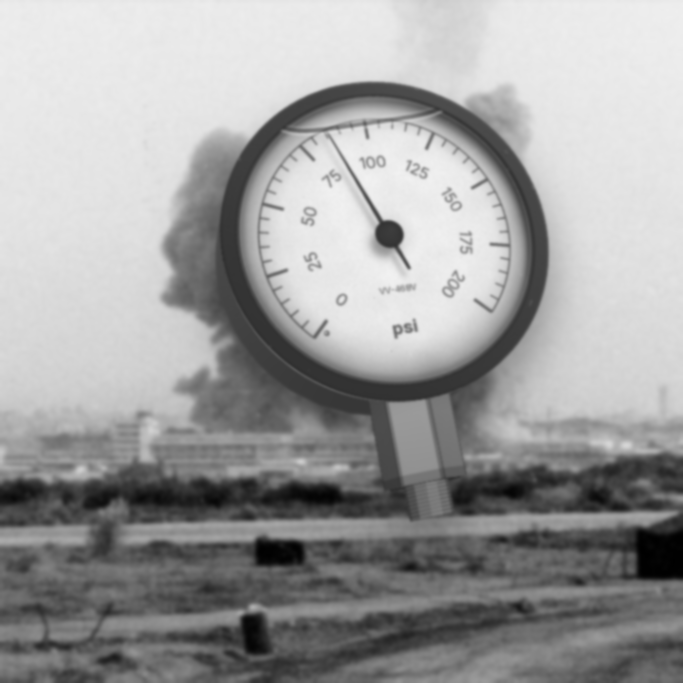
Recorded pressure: 85
